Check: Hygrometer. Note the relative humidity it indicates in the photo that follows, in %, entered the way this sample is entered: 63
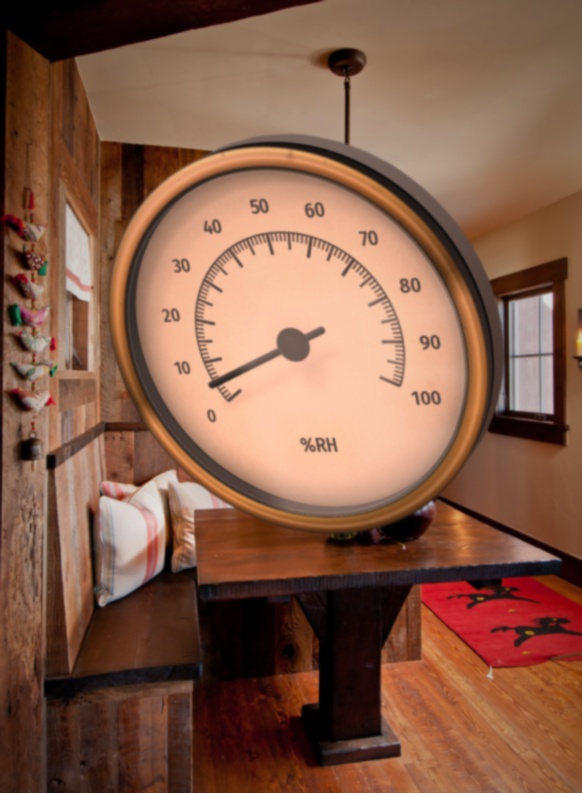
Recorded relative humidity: 5
